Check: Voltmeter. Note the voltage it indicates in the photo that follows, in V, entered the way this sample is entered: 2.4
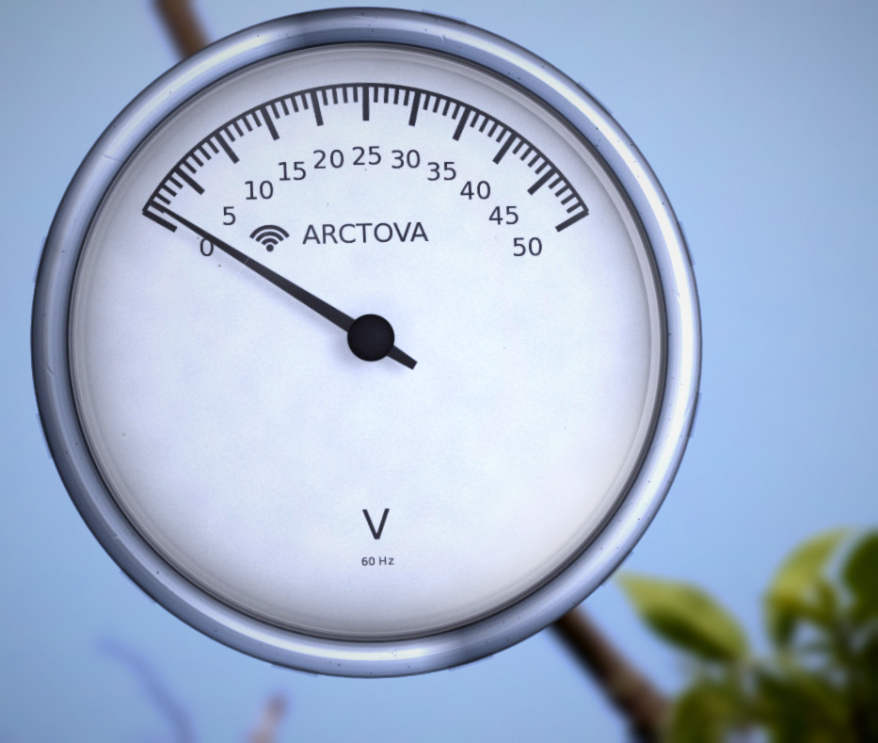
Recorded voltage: 1
